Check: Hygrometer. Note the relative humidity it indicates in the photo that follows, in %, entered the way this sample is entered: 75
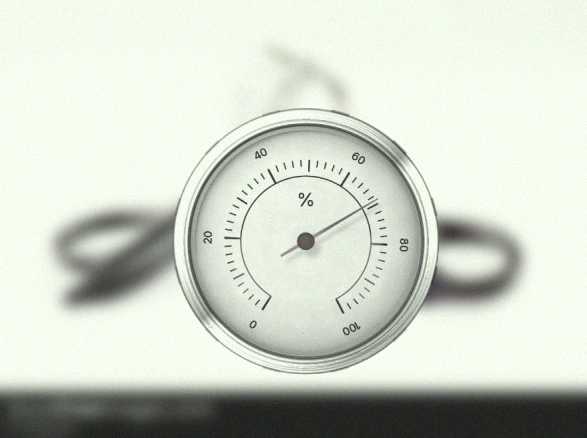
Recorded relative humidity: 69
